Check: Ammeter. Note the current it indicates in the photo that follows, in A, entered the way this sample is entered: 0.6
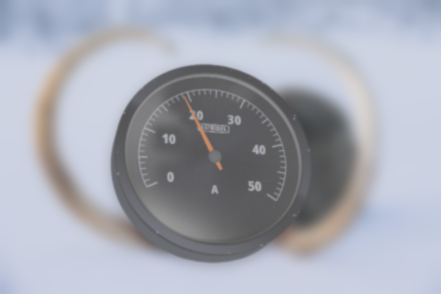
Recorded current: 19
